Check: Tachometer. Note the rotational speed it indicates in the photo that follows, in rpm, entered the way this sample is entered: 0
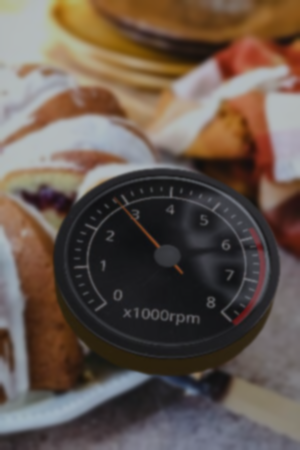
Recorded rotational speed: 2800
